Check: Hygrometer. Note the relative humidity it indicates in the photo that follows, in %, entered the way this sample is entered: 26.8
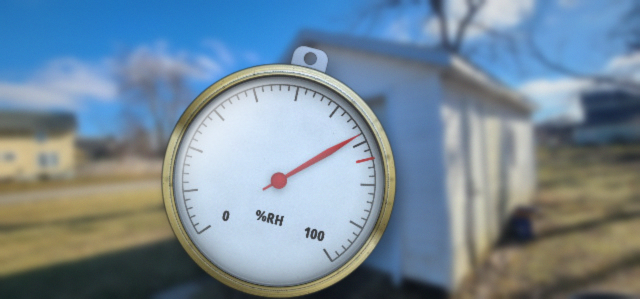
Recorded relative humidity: 68
